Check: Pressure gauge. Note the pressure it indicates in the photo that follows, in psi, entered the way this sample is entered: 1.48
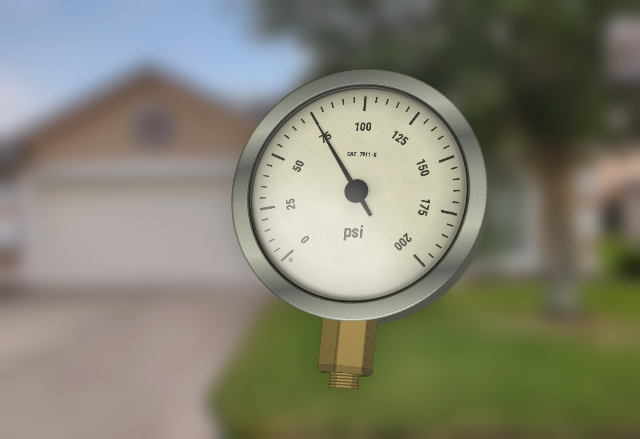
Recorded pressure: 75
